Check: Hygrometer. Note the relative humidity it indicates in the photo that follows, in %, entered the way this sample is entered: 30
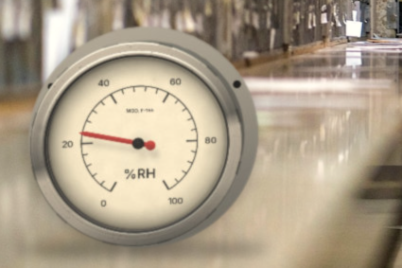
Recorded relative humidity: 24
